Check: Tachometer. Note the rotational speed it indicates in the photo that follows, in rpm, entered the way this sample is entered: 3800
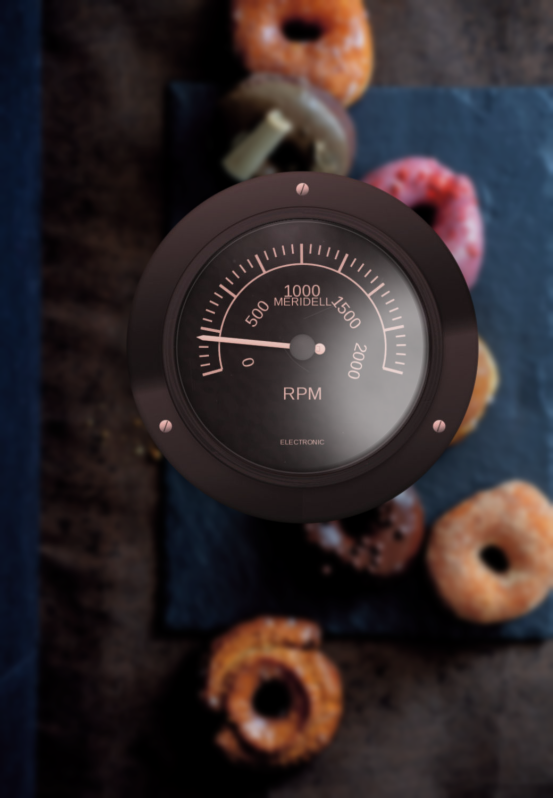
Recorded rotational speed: 200
